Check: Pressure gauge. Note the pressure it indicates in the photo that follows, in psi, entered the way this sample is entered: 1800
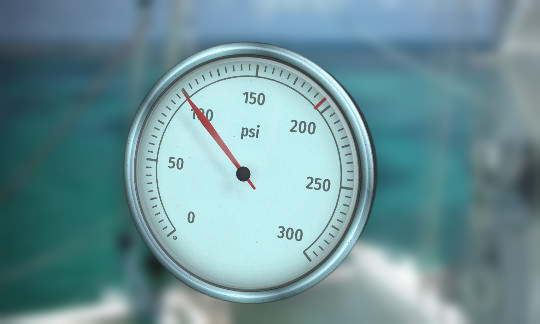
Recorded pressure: 100
